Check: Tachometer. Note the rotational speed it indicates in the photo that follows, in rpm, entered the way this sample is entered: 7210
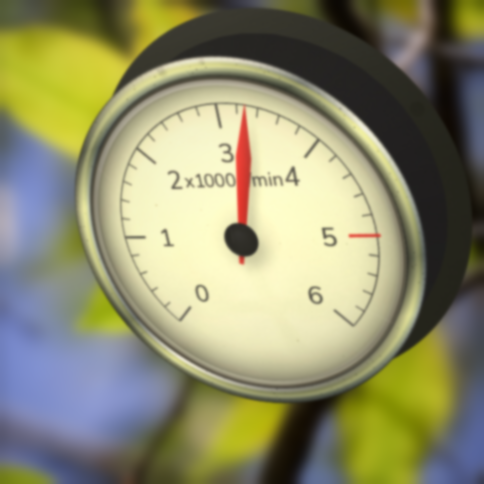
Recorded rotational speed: 3300
